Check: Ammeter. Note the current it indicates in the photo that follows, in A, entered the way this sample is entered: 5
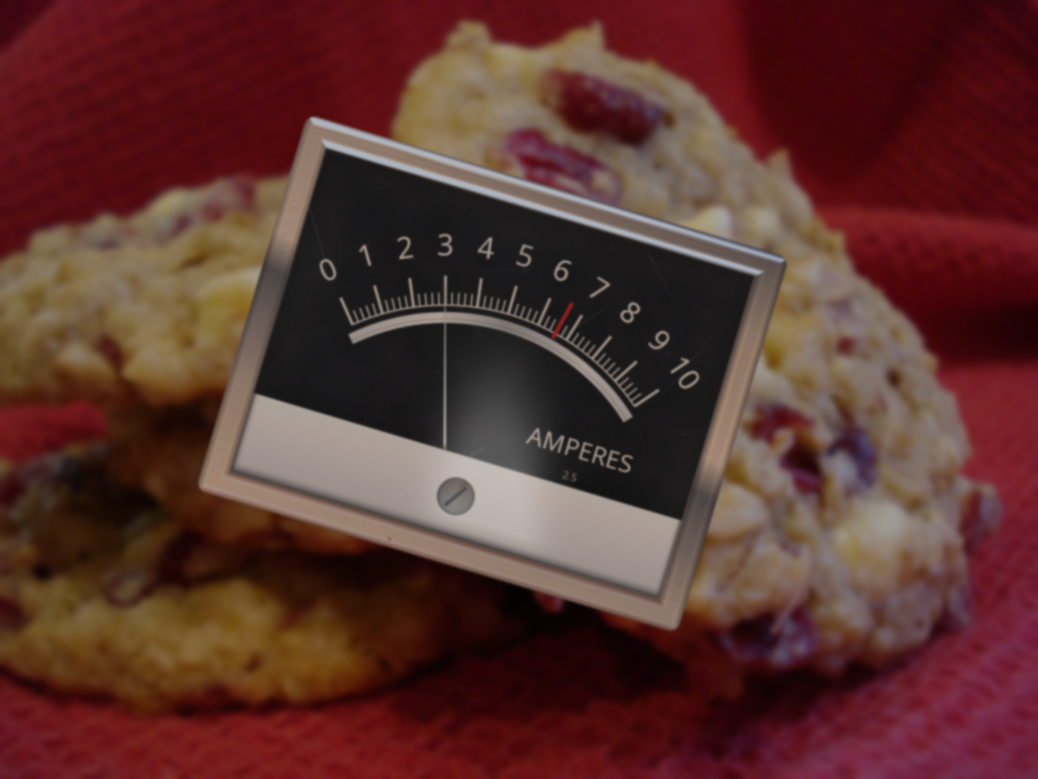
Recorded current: 3
